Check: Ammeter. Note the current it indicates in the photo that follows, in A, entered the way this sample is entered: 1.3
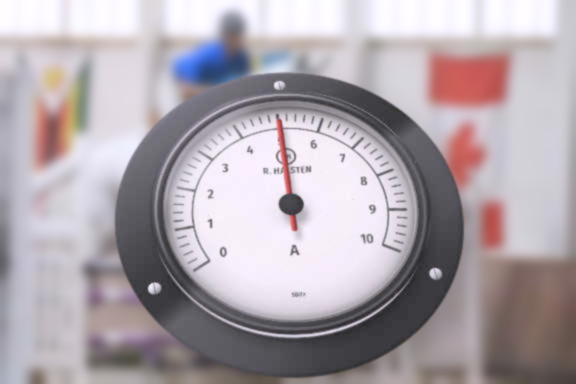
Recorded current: 5
